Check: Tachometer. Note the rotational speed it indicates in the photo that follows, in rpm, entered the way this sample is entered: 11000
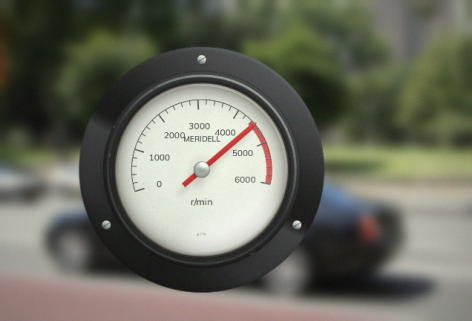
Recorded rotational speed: 4500
